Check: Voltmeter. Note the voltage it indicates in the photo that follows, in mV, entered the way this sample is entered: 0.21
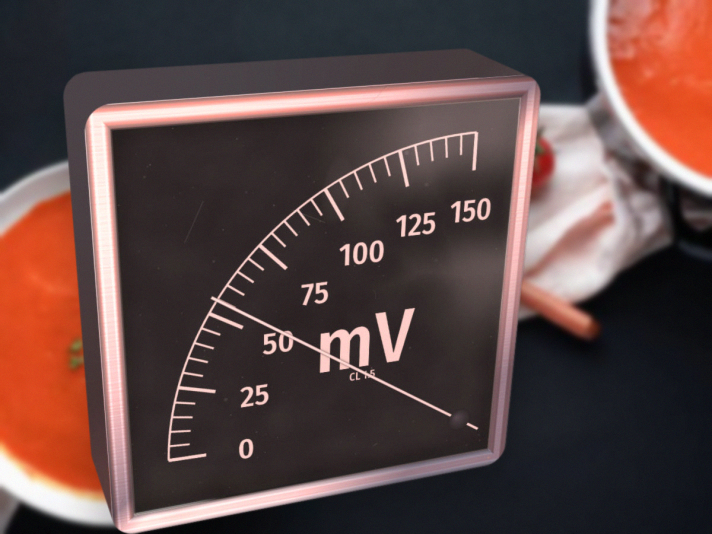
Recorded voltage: 55
